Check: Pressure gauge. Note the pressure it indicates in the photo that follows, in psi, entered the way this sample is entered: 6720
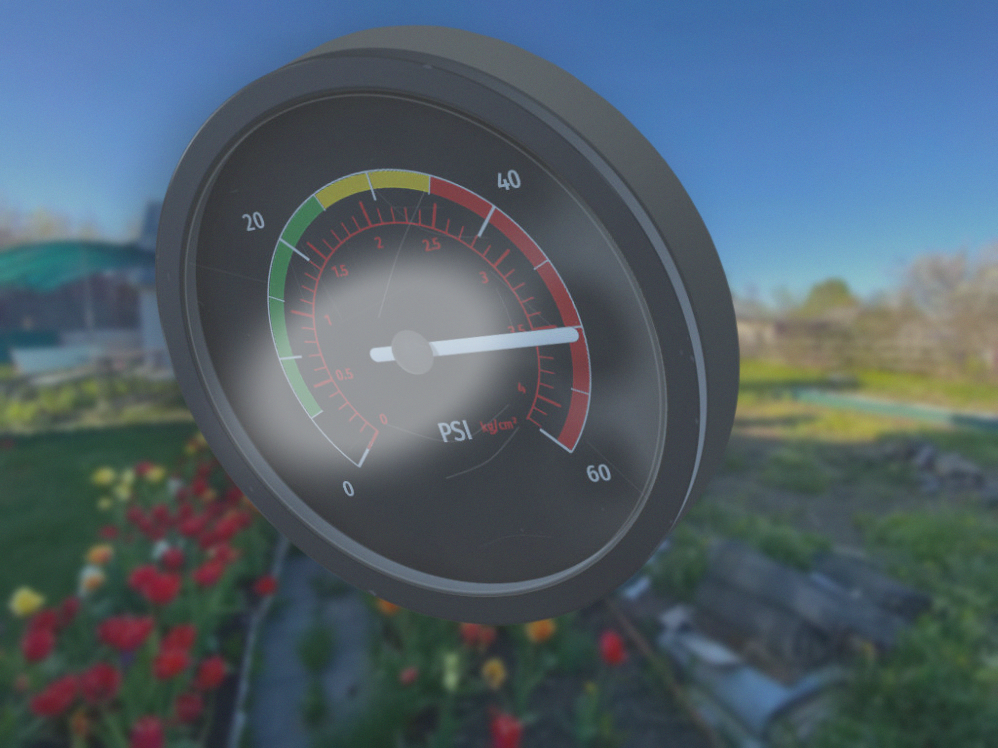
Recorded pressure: 50
